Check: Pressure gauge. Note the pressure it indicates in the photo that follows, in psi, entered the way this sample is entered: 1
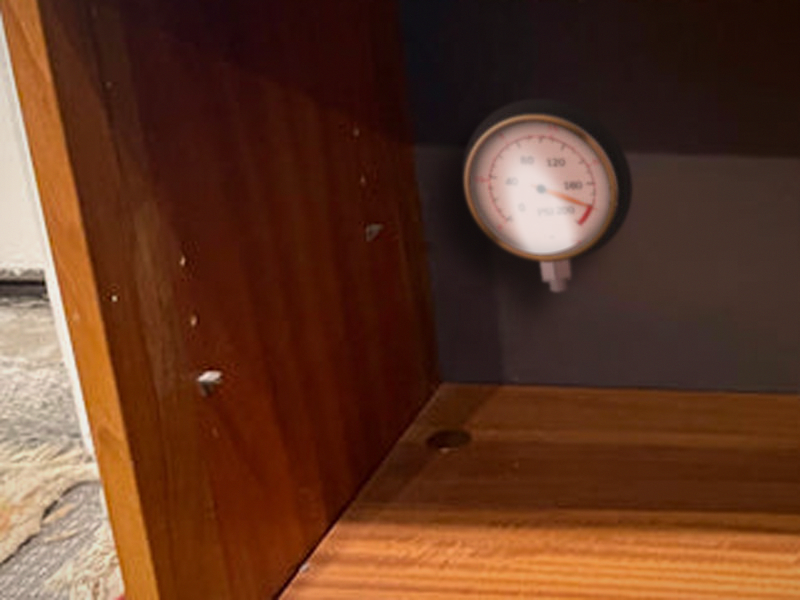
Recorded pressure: 180
